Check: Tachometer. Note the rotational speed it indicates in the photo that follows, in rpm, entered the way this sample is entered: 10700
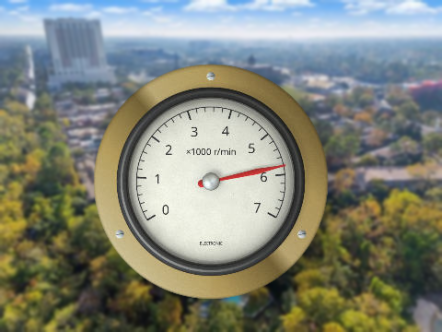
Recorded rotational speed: 5800
